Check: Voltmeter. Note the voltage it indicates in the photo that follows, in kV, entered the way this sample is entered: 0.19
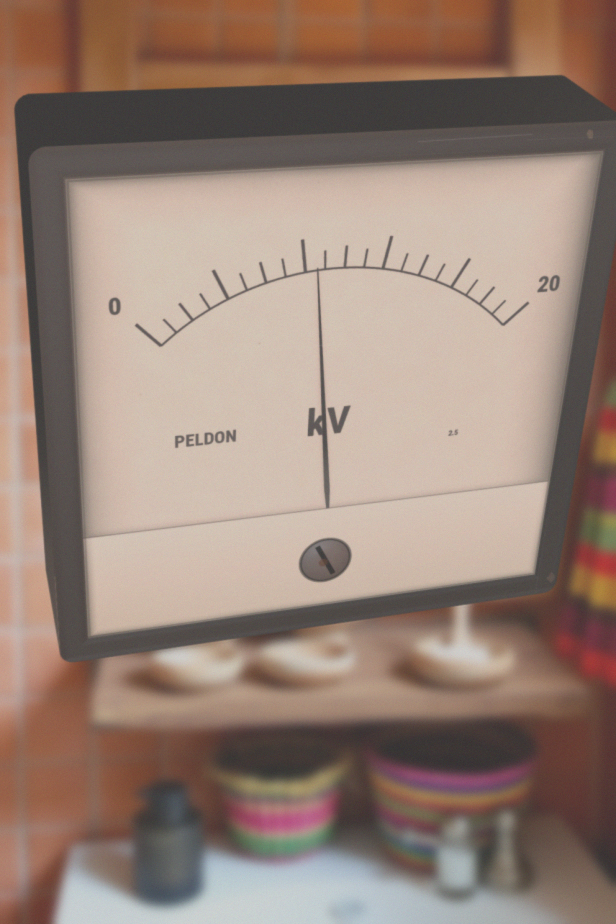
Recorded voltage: 8.5
